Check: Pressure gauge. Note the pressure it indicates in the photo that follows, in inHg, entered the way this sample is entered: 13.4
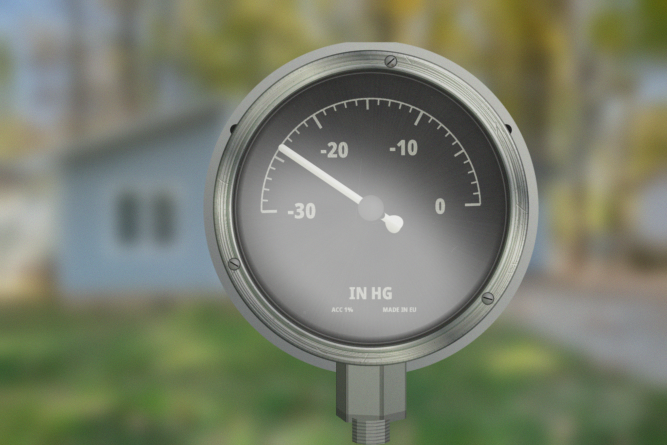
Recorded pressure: -24
